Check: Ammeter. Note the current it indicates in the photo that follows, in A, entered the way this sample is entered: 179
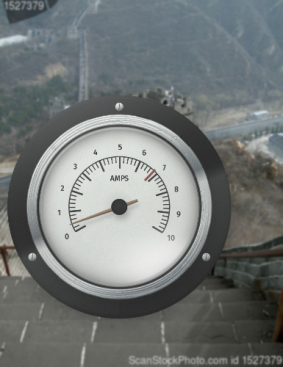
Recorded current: 0.4
